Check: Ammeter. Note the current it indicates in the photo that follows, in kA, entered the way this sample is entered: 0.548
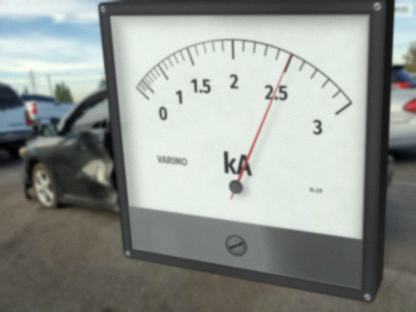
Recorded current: 2.5
